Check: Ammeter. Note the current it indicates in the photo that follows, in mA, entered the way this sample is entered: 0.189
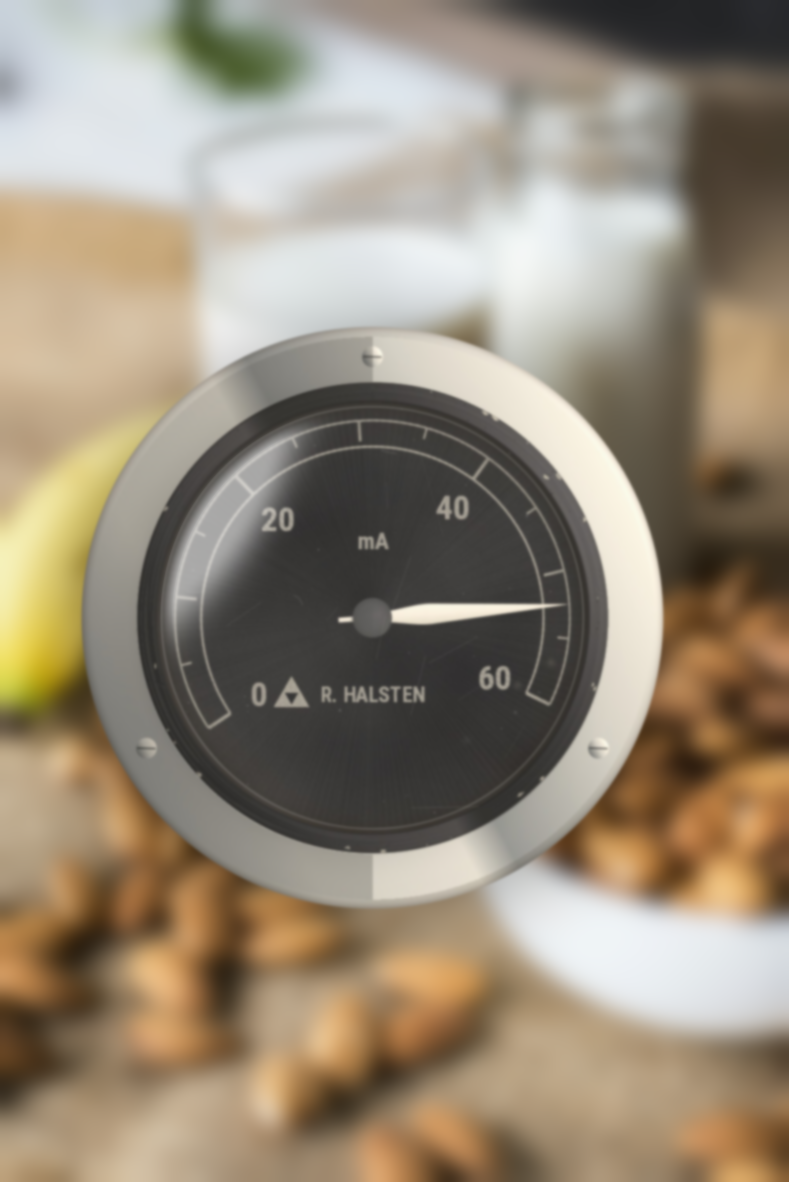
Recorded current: 52.5
